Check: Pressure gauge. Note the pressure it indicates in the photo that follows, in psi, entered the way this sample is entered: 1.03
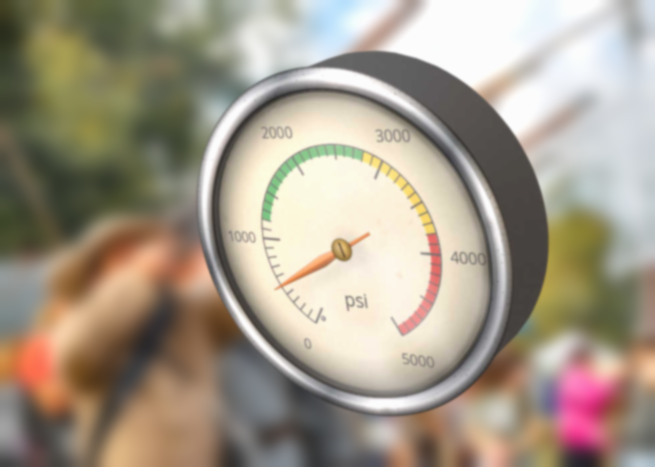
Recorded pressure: 500
